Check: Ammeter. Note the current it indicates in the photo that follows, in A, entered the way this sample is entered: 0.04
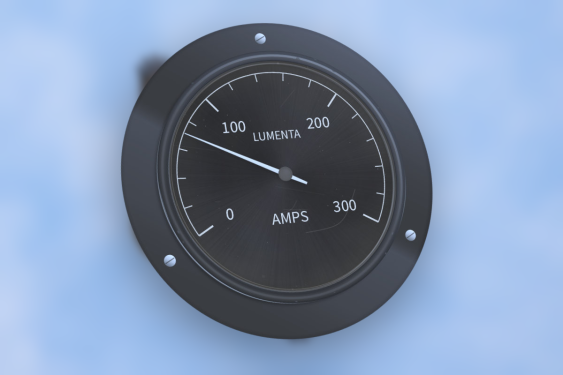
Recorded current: 70
